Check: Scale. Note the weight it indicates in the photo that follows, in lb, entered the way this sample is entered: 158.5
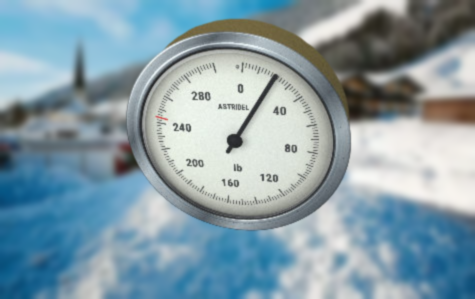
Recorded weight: 20
